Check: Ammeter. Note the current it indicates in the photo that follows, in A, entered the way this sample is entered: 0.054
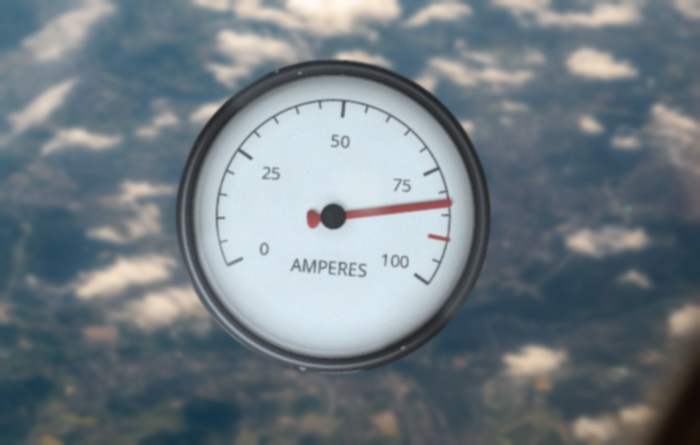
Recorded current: 82.5
